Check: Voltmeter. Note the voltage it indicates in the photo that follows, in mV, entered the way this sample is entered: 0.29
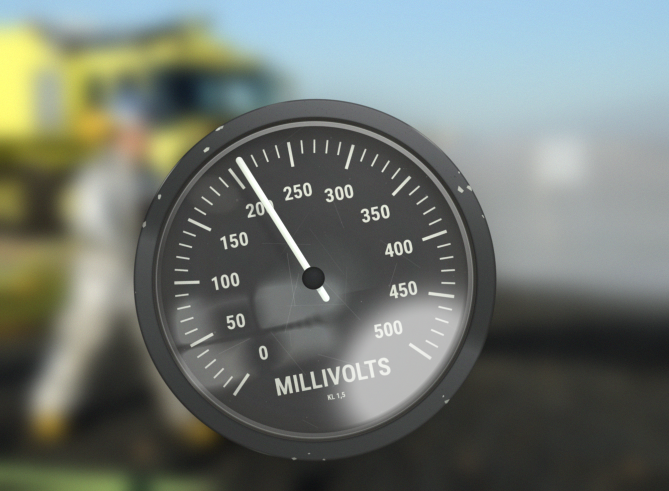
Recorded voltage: 210
